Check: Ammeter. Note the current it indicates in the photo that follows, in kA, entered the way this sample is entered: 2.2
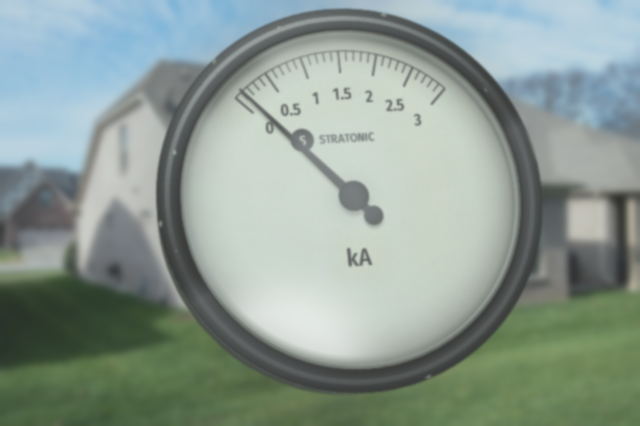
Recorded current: 0.1
